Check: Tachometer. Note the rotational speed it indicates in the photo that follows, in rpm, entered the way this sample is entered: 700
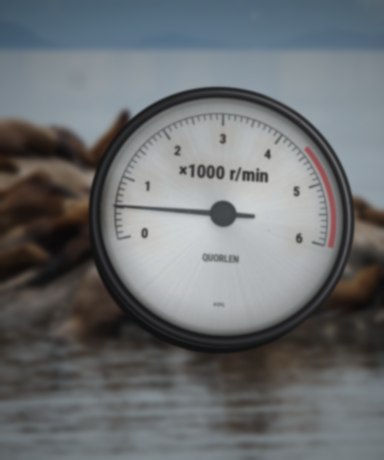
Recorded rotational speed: 500
